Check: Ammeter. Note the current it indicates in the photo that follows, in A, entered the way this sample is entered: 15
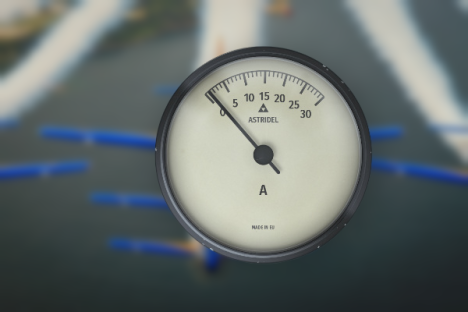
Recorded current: 1
